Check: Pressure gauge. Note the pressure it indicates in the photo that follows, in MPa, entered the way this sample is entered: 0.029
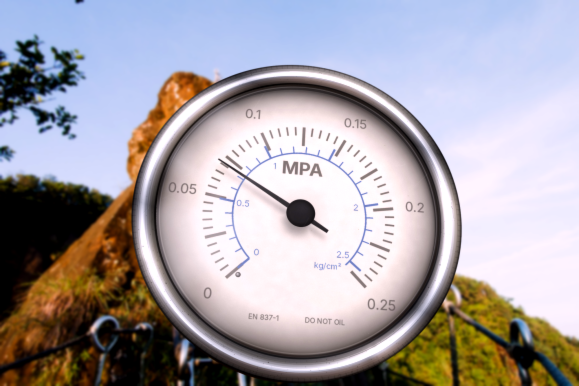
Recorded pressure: 0.07
